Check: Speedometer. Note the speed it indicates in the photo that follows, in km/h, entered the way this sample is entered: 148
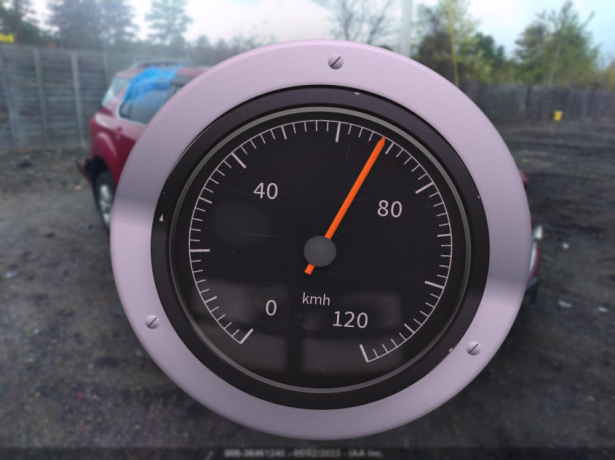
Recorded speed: 68
